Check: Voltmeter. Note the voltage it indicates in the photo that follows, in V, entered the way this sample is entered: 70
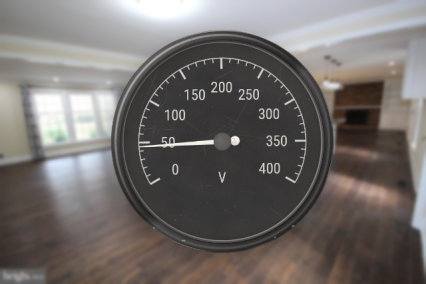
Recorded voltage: 45
